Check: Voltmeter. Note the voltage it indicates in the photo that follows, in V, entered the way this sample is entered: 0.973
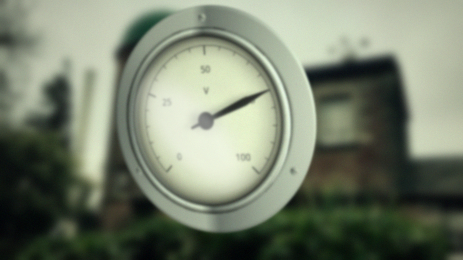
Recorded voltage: 75
